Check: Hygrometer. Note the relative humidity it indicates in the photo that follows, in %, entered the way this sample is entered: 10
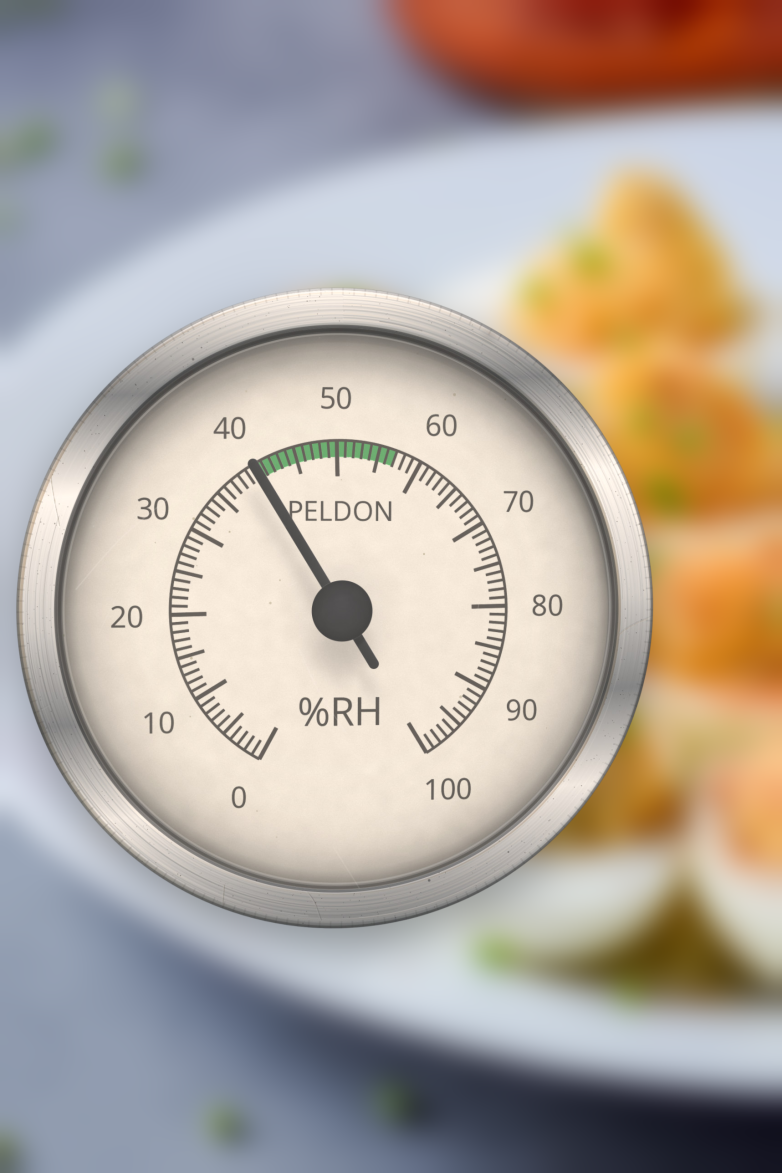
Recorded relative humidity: 40
